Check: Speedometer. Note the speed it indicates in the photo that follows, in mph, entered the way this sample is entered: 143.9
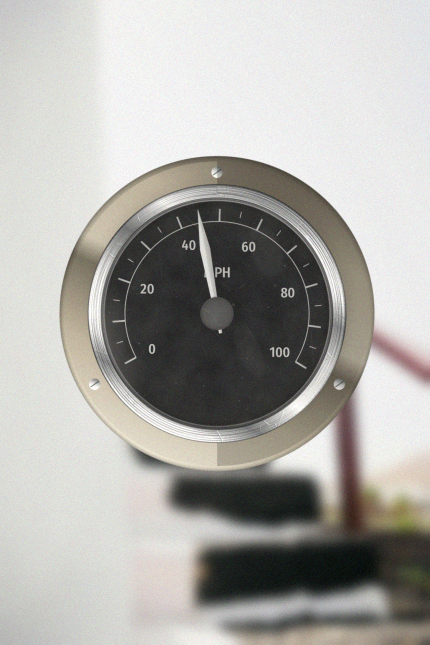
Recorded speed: 45
